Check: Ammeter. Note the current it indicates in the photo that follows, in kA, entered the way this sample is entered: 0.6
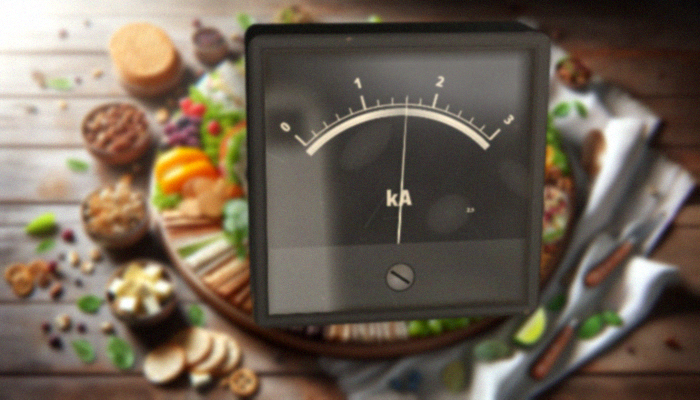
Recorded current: 1.6
